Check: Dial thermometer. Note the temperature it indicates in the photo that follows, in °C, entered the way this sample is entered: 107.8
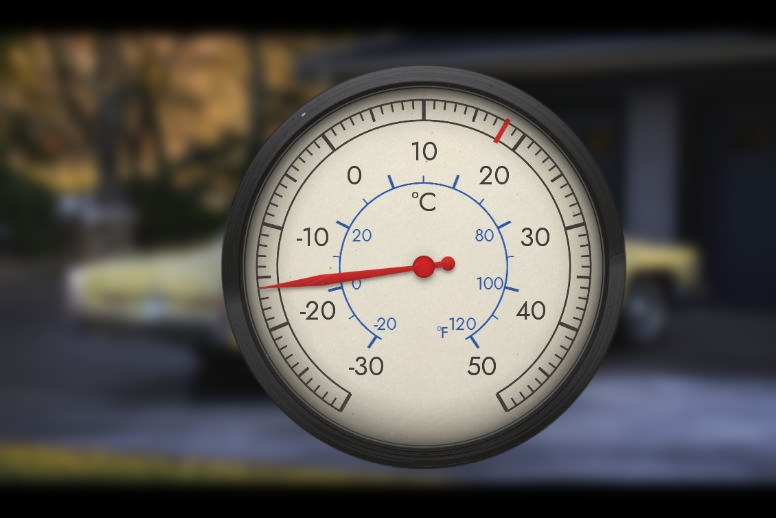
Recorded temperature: -16
